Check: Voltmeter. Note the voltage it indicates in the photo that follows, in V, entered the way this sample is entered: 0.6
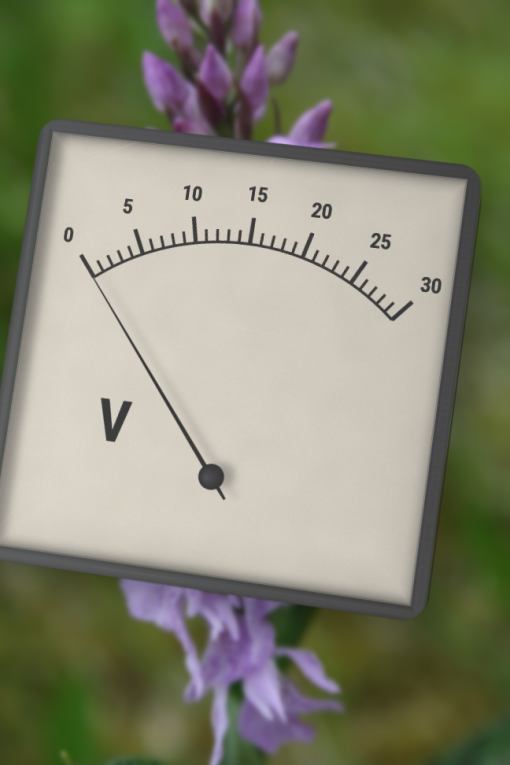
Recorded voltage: 0
